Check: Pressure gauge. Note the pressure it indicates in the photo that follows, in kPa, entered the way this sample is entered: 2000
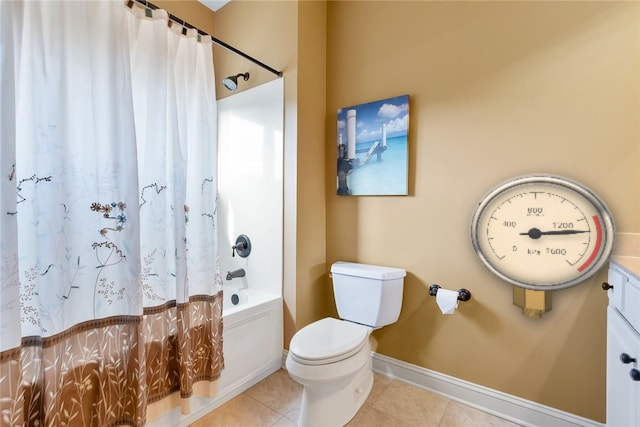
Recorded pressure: 1300
